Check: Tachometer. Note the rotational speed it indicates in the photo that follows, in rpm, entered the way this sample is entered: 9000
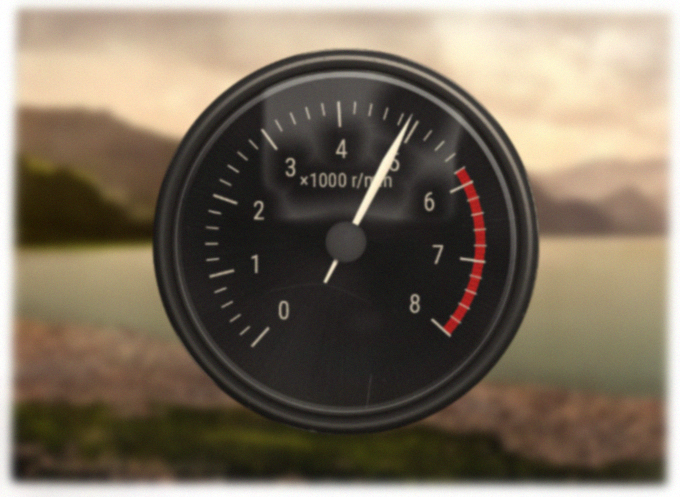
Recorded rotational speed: 4900
